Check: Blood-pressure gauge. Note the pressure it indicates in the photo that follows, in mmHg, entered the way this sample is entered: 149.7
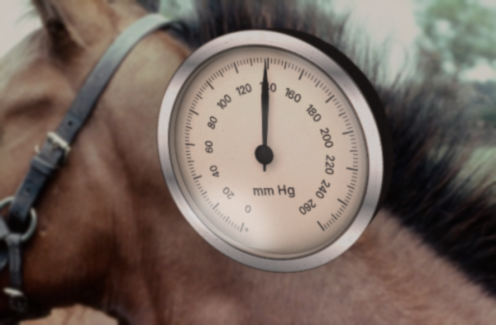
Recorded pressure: 140
